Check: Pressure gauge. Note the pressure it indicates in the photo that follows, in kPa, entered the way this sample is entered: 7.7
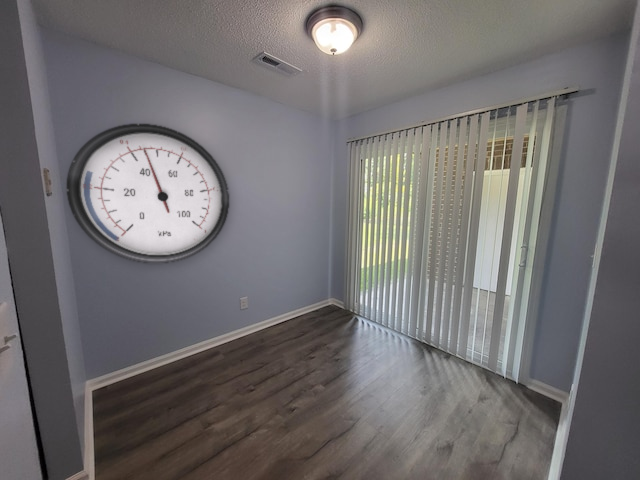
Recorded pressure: 45
